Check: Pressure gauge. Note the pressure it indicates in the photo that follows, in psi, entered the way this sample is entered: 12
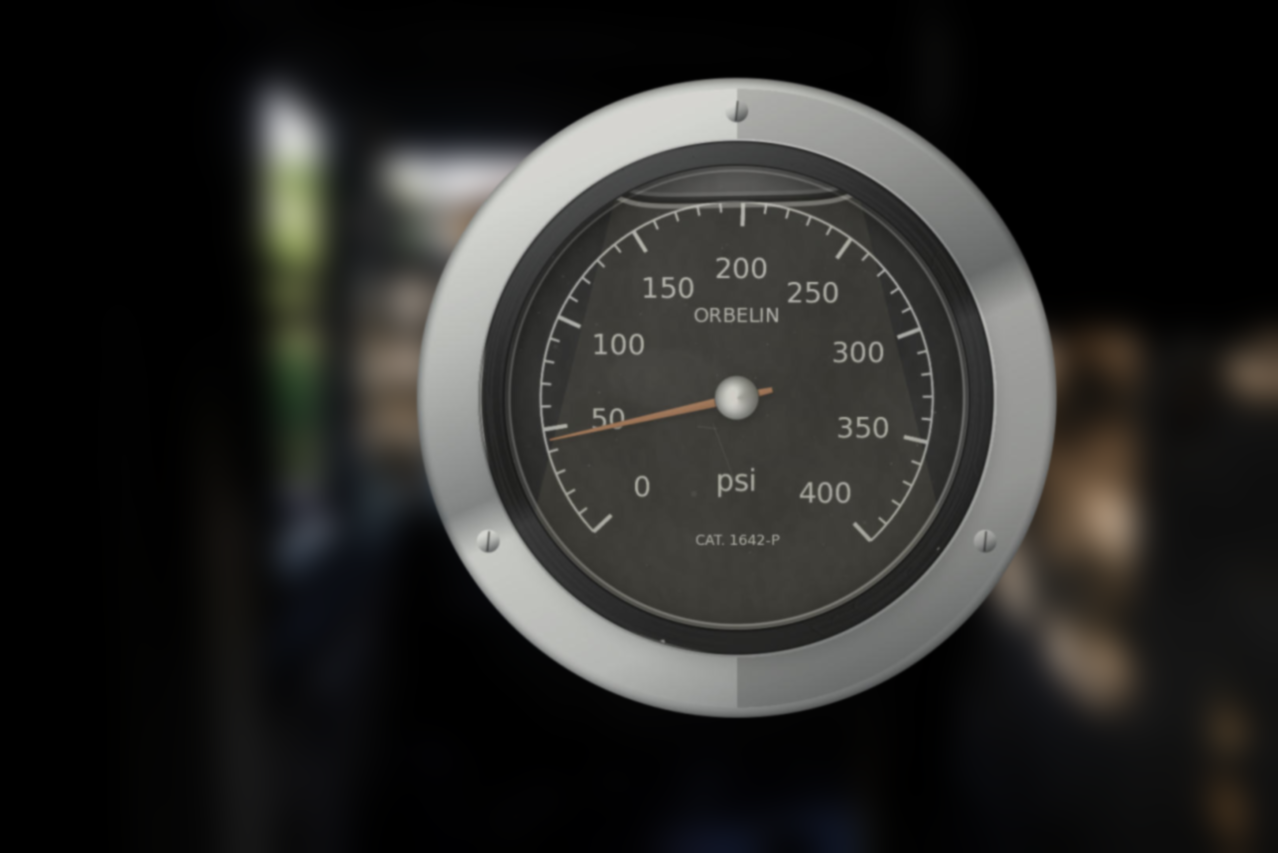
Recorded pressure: 45
